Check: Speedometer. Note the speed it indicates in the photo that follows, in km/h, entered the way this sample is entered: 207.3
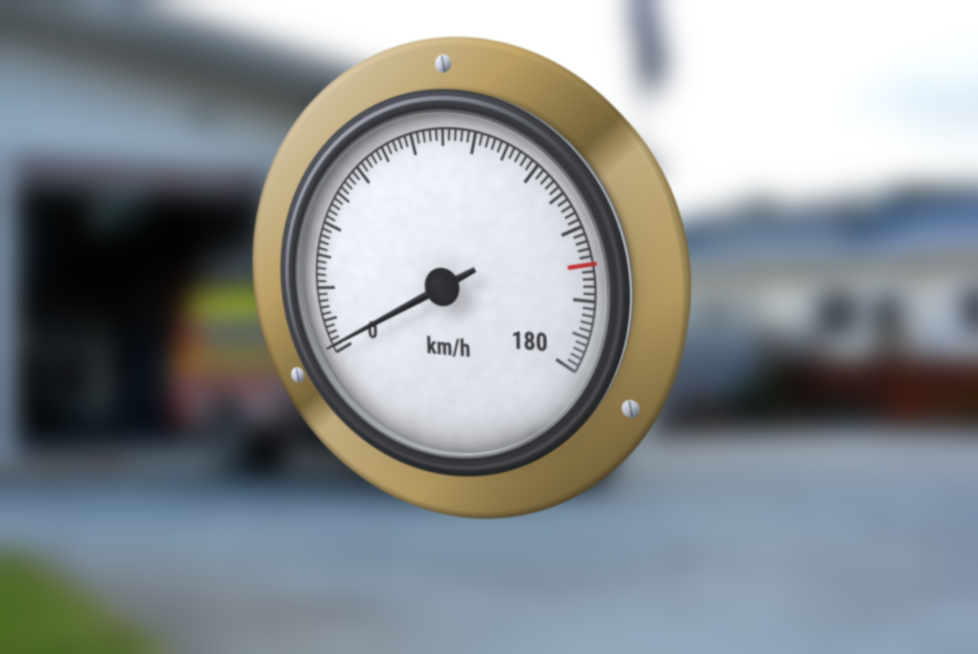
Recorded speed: 2
